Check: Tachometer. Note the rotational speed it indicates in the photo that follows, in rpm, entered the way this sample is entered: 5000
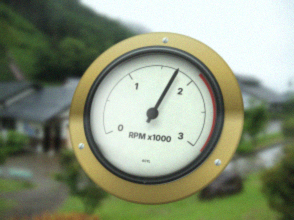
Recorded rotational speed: 1750
